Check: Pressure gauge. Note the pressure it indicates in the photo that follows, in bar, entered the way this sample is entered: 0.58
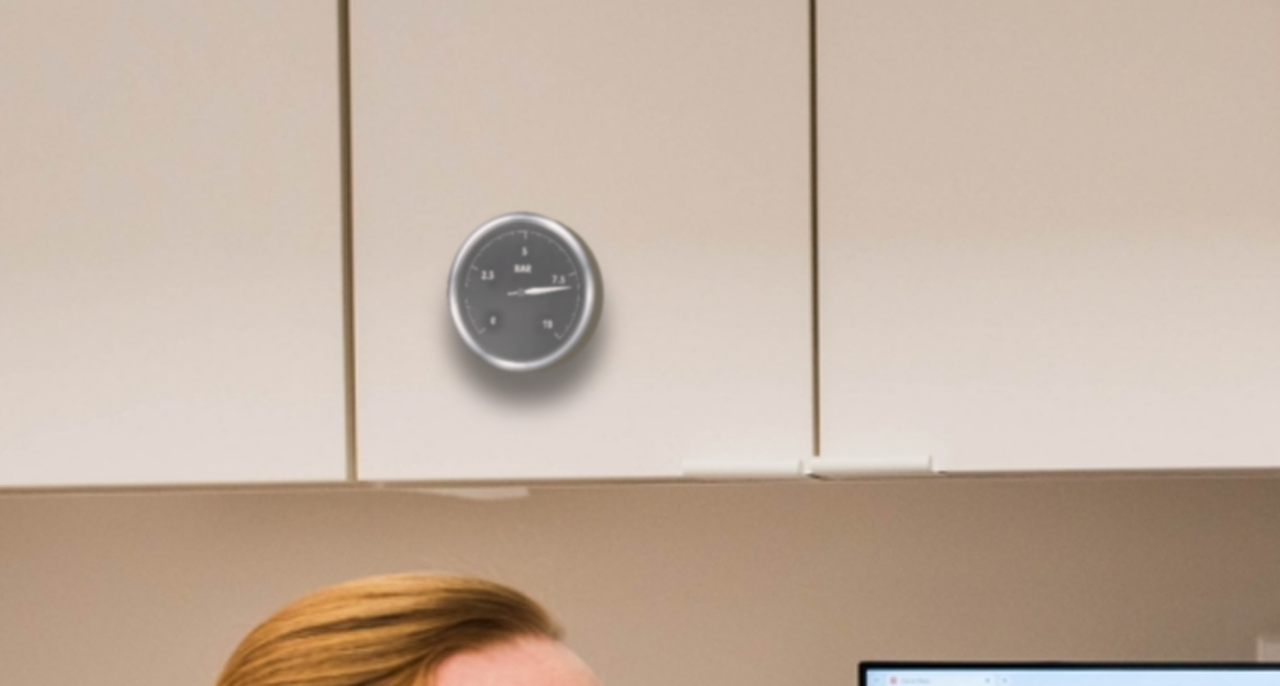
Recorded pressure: 8
